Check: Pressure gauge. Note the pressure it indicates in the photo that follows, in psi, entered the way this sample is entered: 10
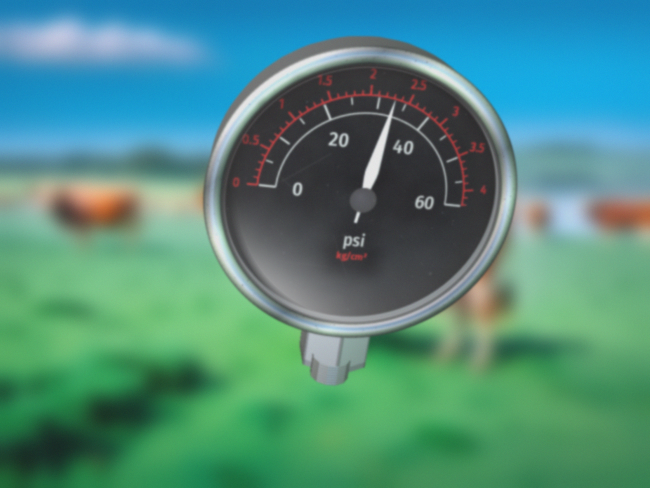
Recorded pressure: 32.5
